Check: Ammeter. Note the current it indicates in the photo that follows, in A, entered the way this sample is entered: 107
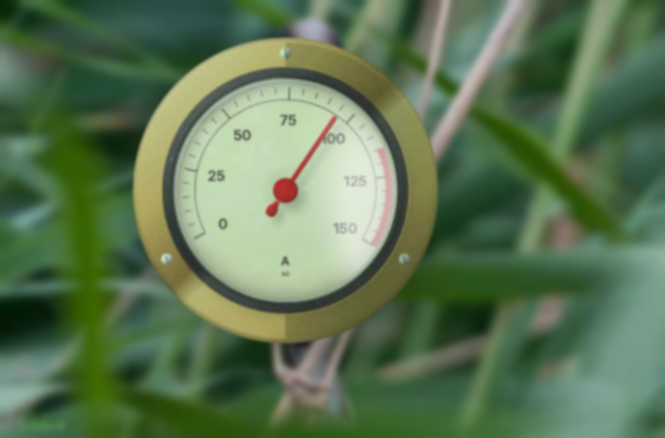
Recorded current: 95
